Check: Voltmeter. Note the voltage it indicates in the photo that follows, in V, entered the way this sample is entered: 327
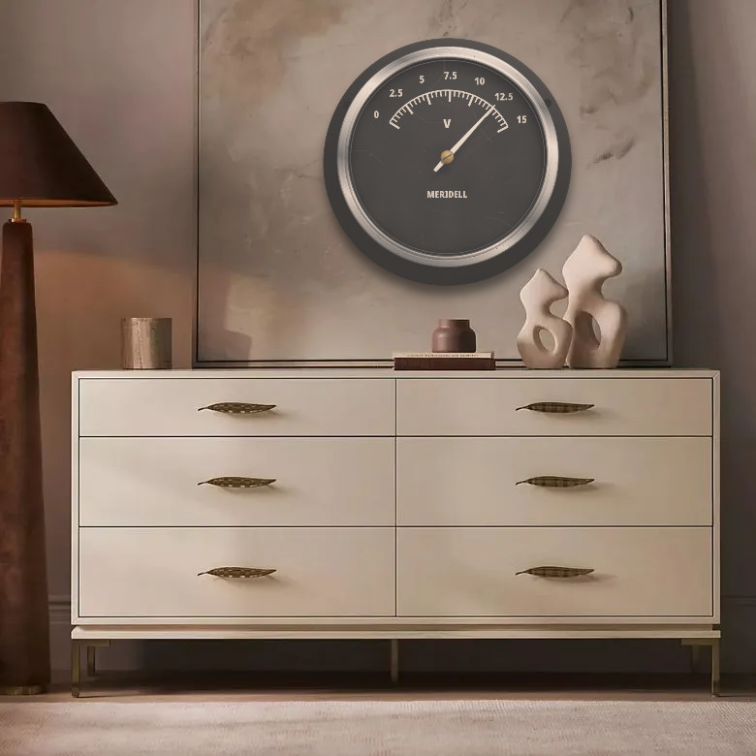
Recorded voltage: 12.5
